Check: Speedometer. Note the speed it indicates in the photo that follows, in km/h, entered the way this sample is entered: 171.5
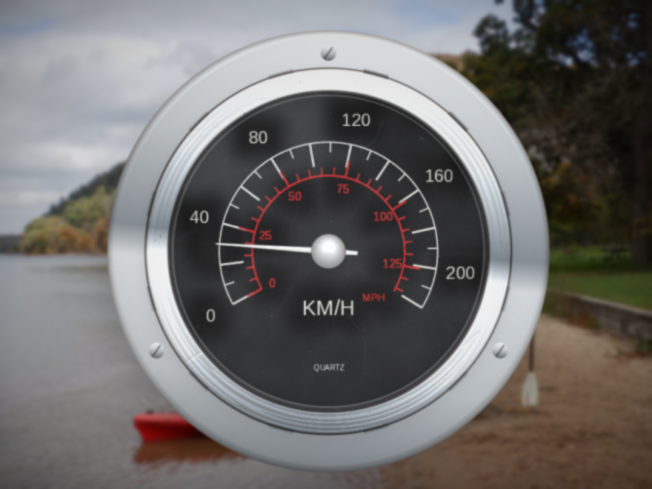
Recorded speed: 30
